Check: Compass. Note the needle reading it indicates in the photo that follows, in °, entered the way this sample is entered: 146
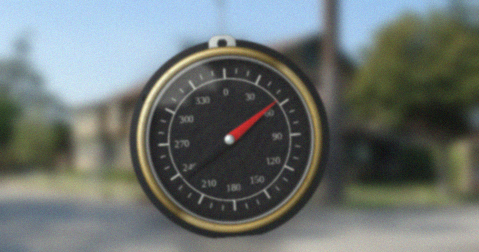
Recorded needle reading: 55
